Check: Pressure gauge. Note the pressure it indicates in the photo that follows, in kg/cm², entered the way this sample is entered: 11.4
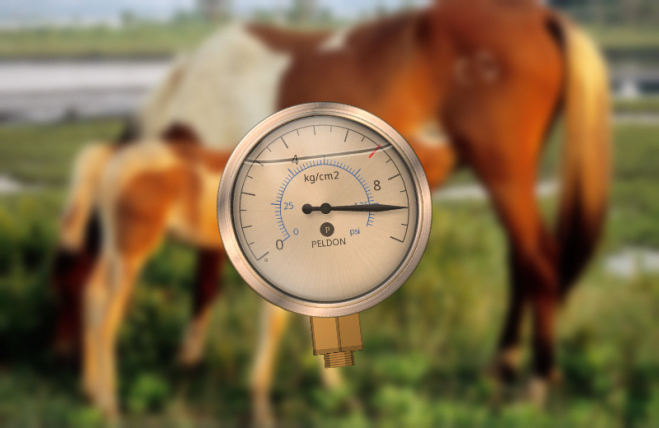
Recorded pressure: 9
